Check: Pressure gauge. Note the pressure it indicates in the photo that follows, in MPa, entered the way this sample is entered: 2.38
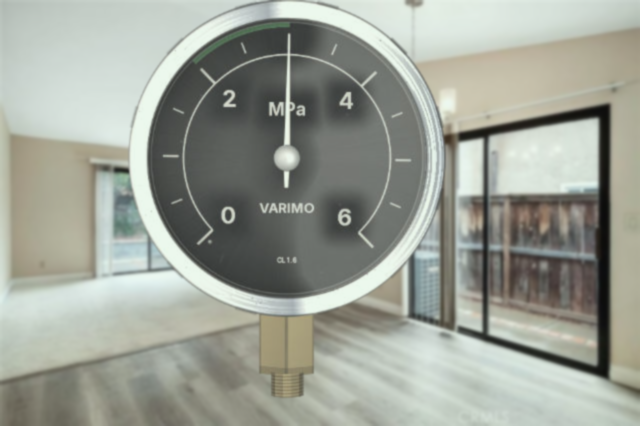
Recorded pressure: 3
